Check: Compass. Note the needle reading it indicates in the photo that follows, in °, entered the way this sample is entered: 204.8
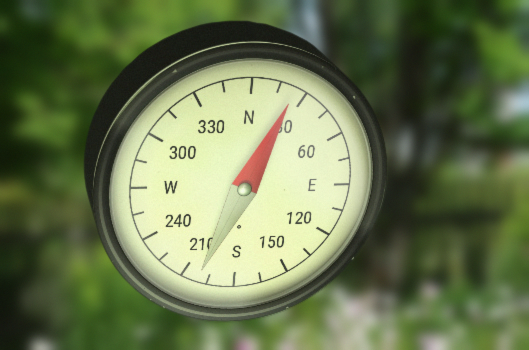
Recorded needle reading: 22.5
